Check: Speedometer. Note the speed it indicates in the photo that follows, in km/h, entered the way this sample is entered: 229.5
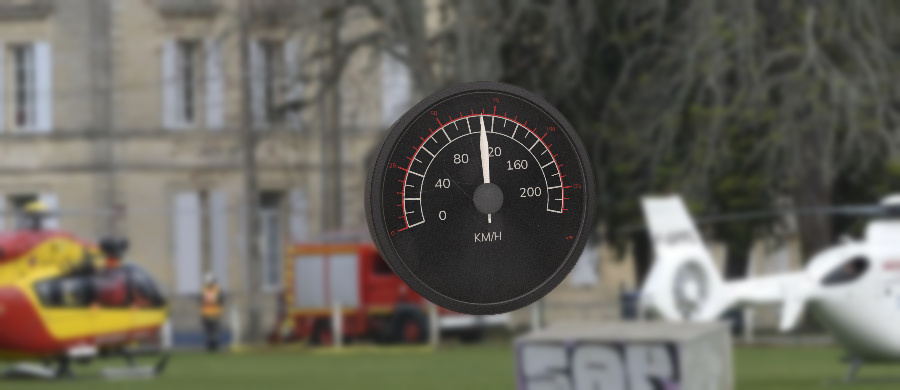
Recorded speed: 110
